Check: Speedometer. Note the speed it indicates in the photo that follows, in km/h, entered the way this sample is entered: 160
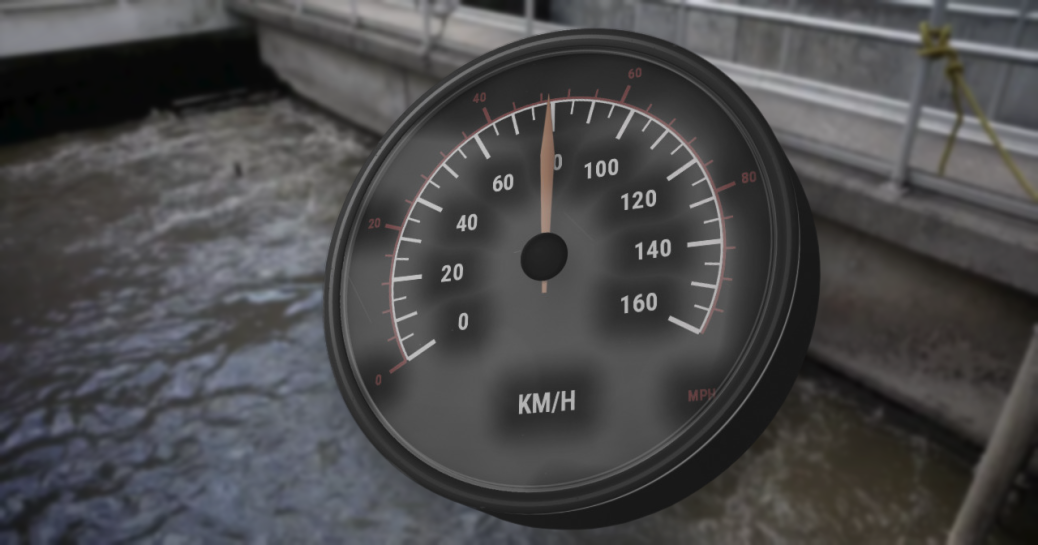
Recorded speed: 80
